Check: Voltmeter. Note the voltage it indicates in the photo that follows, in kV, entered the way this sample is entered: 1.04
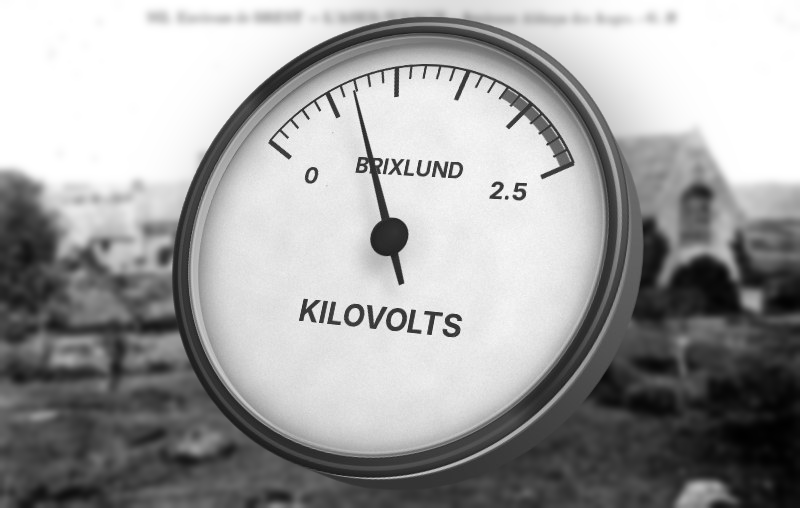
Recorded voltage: 0.7
